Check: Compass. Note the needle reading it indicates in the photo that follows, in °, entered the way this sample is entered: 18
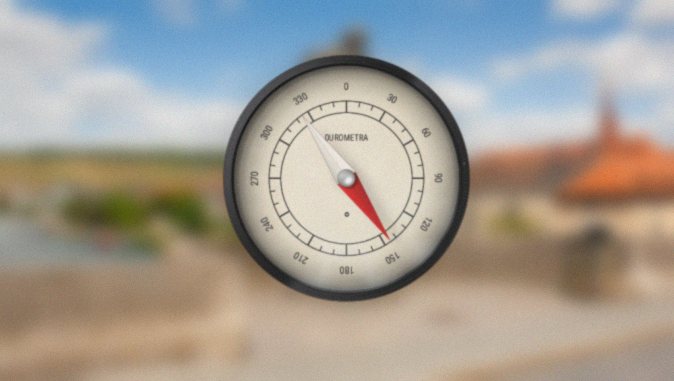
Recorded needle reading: 145
